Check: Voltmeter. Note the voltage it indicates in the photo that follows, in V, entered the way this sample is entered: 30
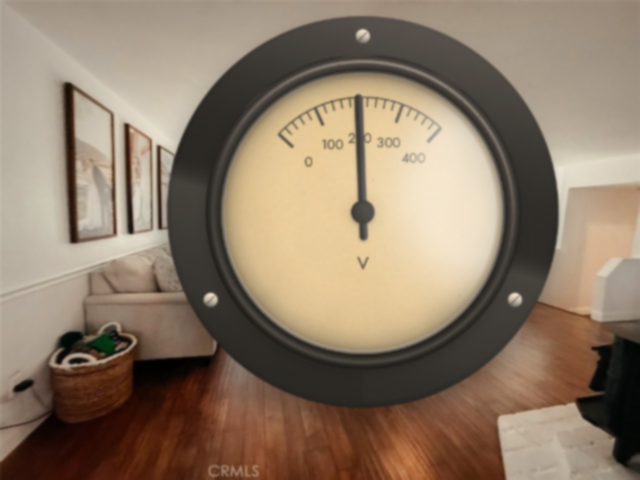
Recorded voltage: 200
